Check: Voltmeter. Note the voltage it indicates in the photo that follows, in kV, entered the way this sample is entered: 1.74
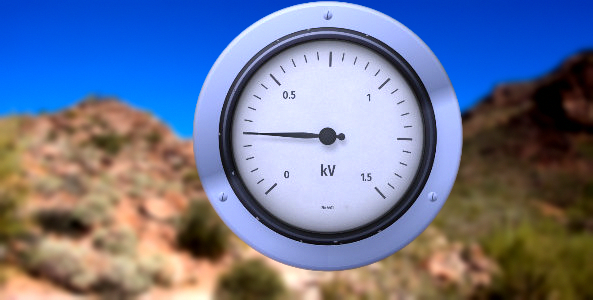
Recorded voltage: 0.25
